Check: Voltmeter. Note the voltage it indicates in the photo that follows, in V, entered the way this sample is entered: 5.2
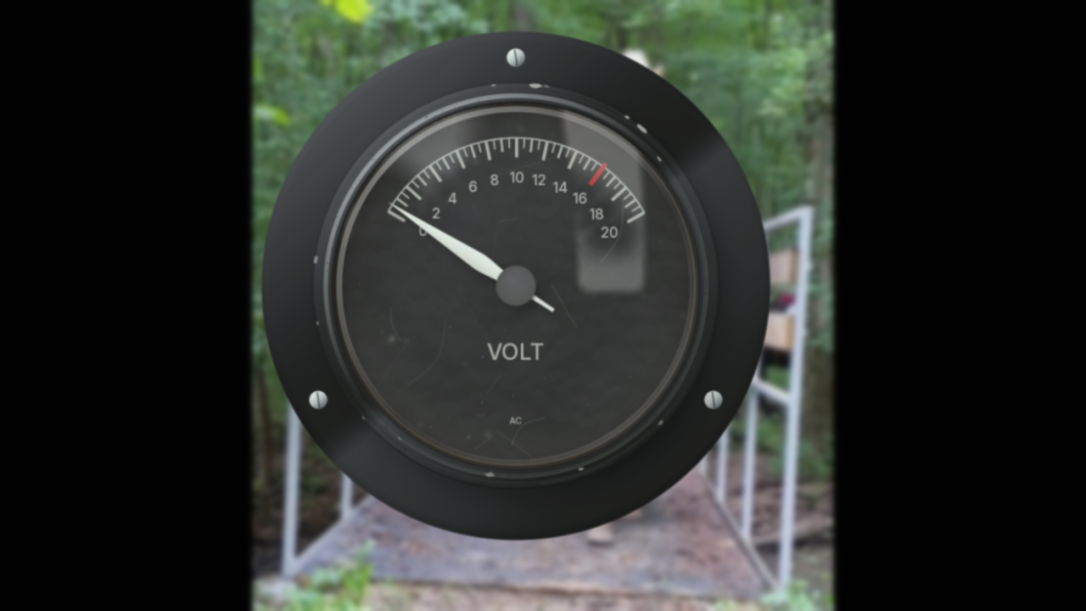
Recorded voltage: 0.5
